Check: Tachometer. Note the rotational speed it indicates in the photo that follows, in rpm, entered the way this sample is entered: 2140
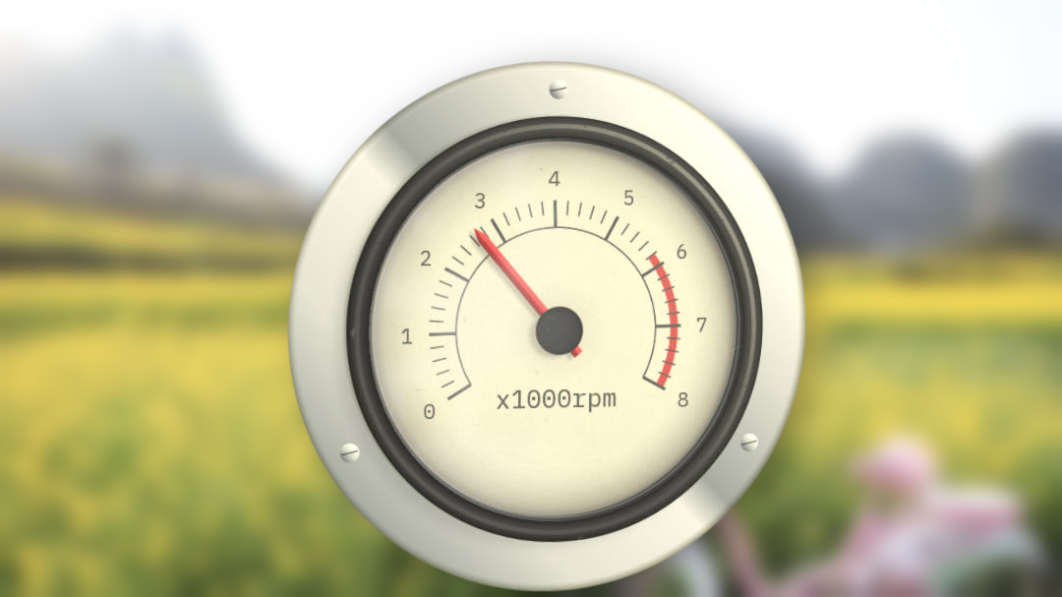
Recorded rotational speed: 2700
